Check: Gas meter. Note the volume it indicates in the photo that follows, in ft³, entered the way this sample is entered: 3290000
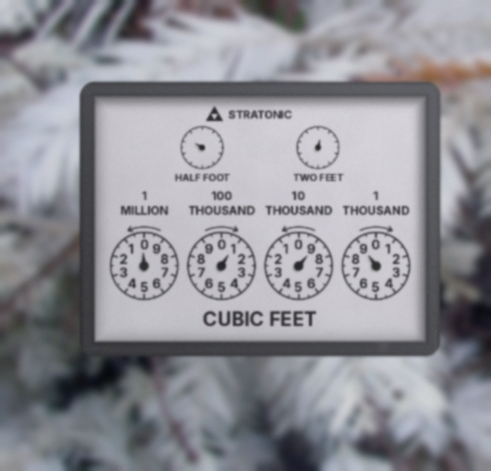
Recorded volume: 8900
